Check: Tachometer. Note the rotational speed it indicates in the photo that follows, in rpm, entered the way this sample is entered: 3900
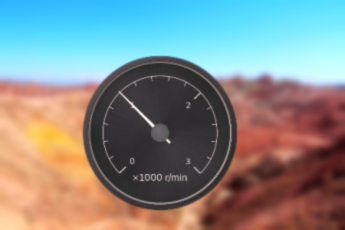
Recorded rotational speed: 1000
